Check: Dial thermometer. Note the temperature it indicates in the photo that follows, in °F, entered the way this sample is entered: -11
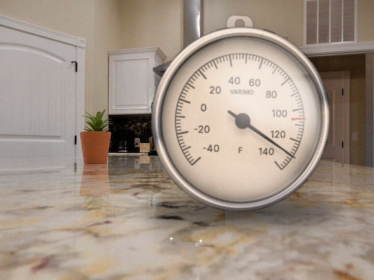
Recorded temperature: 130
